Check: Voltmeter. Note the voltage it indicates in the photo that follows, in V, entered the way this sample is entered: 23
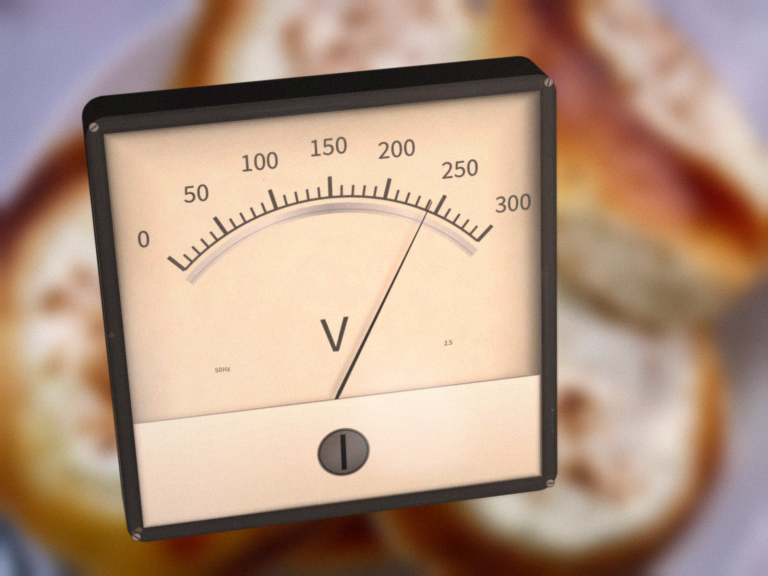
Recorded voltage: 240
